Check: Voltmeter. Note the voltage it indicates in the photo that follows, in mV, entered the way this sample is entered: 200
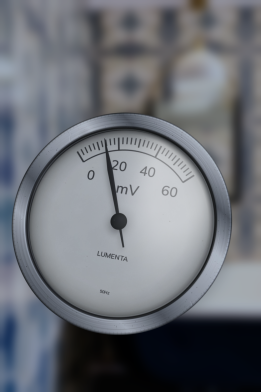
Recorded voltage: 14
